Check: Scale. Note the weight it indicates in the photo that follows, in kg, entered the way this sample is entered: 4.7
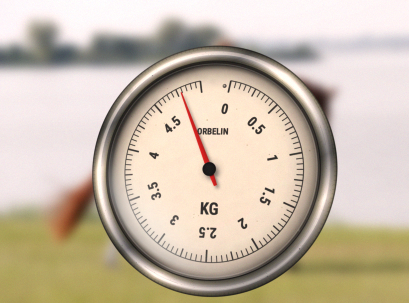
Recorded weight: 4.8
